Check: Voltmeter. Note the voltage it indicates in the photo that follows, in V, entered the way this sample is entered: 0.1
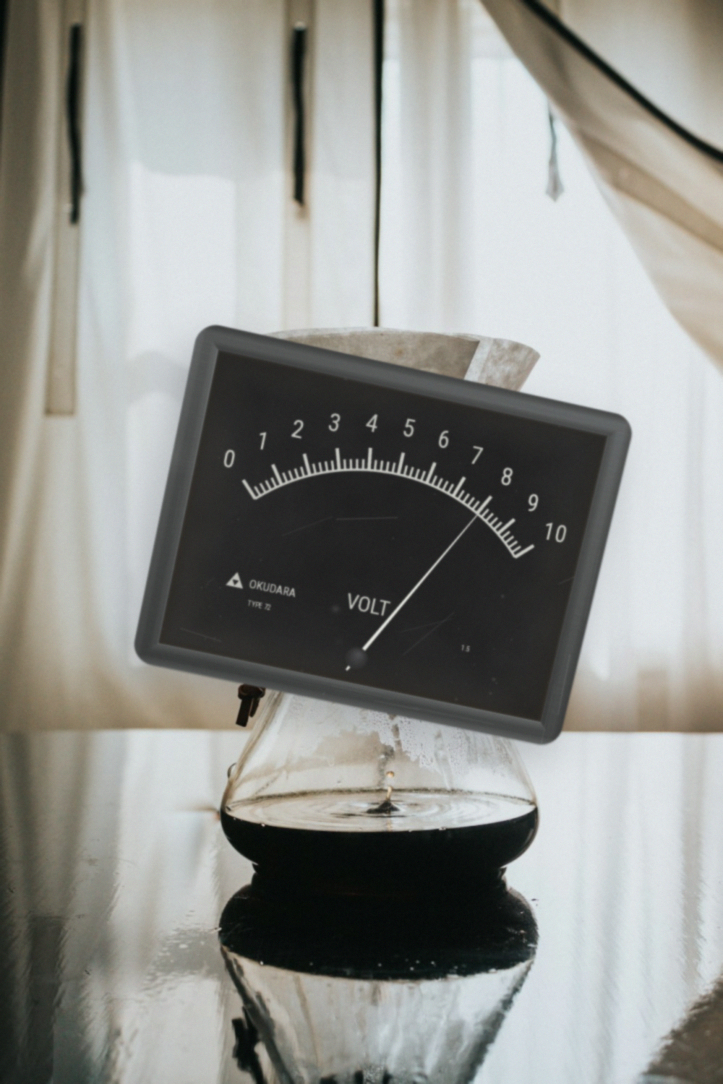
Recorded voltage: 8
